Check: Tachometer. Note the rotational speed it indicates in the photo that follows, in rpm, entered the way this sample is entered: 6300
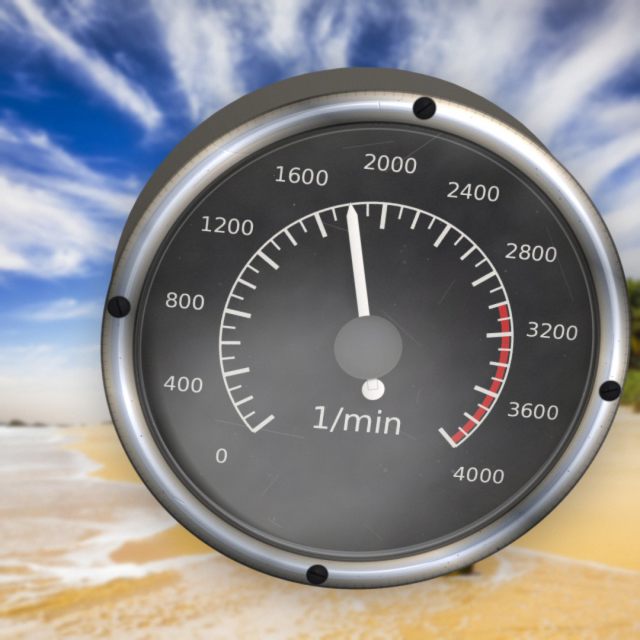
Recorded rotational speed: 1800
